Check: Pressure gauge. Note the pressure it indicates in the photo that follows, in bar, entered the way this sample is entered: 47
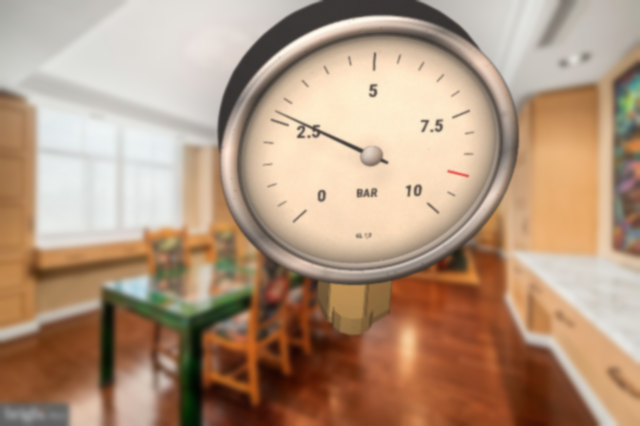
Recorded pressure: 2.75
